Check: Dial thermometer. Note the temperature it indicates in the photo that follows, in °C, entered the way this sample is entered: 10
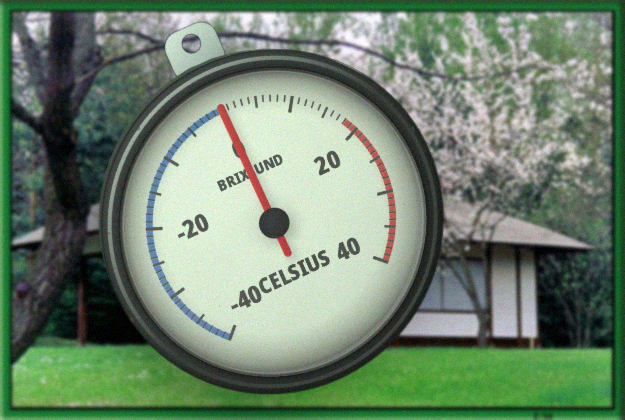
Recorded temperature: 0
